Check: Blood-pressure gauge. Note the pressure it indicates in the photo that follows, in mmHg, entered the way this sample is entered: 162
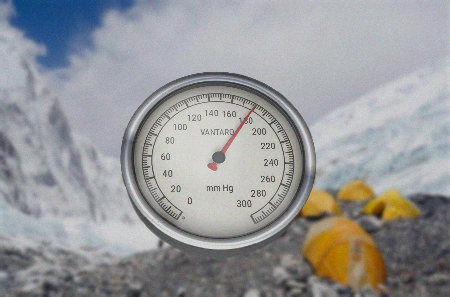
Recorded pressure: 180
